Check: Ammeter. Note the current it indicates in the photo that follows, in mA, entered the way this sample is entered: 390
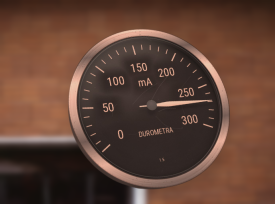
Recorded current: 270
